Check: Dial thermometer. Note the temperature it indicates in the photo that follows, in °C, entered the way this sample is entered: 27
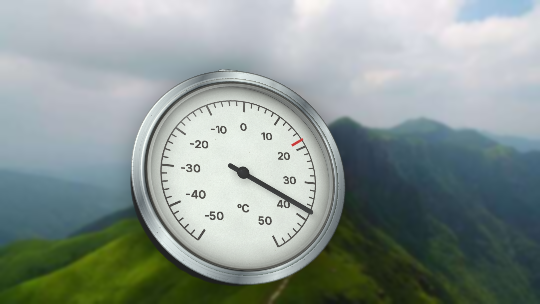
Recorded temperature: 38
